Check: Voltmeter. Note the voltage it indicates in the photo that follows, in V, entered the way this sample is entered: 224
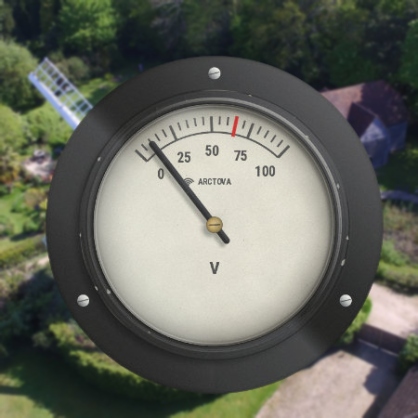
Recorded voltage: 10
